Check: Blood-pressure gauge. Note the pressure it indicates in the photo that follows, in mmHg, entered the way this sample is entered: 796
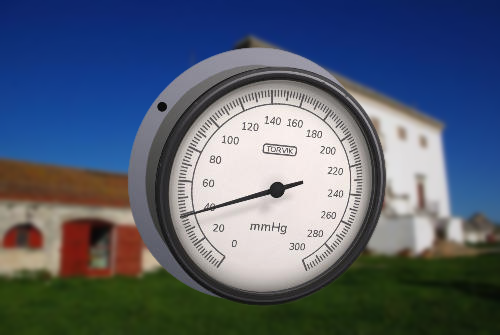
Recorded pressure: 40
